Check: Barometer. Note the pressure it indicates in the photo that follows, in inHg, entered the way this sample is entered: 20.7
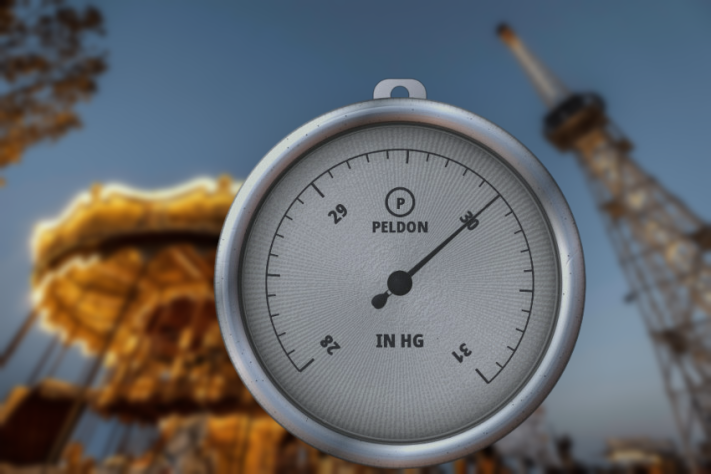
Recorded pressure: 30
